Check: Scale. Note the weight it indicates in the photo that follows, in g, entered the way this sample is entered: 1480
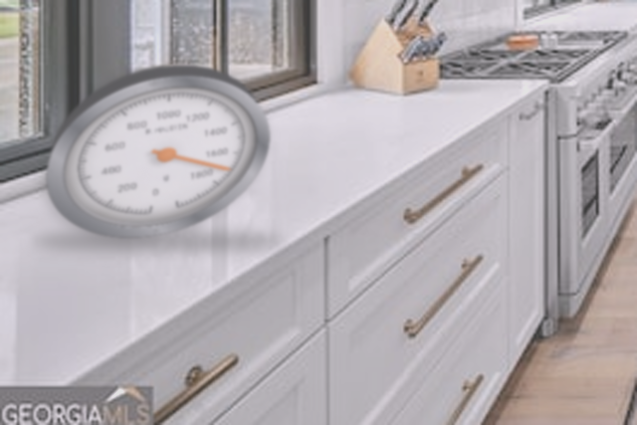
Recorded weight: 1700
